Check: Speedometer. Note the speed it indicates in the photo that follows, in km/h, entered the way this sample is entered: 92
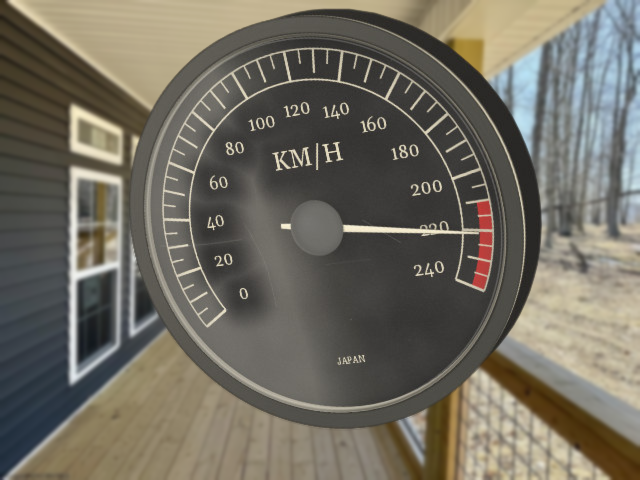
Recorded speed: 220
